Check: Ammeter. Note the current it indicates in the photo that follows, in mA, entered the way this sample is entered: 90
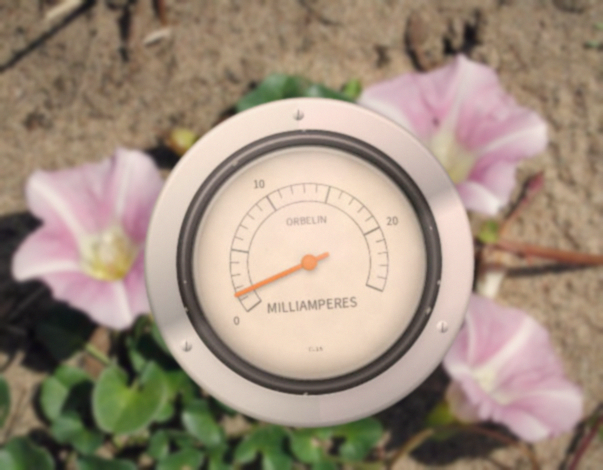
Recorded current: 1.5
